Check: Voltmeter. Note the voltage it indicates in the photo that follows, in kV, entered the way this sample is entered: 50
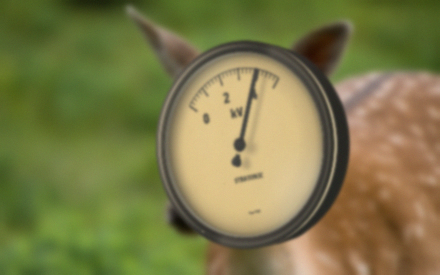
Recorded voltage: 4
